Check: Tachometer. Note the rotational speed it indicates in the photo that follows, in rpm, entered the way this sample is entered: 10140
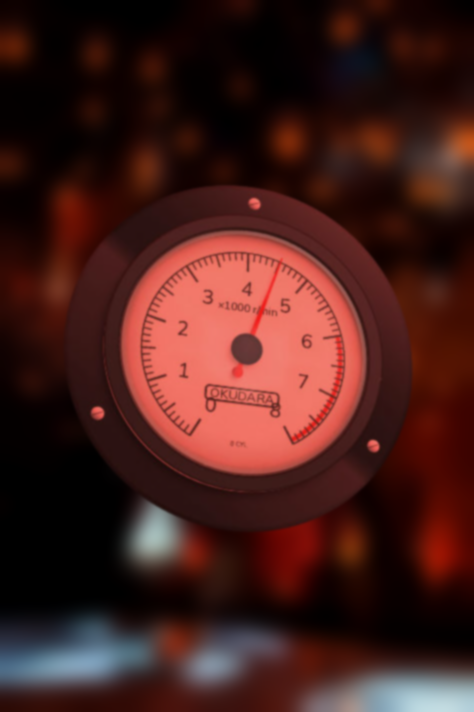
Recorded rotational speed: 4500
